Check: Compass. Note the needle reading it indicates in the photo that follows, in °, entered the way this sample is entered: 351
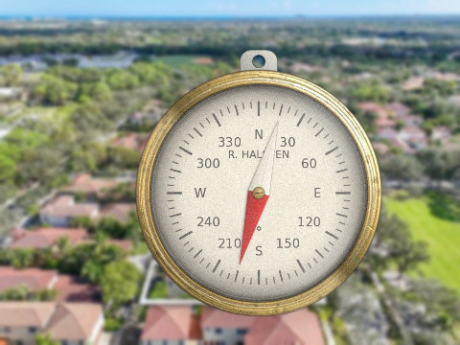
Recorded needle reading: 195
